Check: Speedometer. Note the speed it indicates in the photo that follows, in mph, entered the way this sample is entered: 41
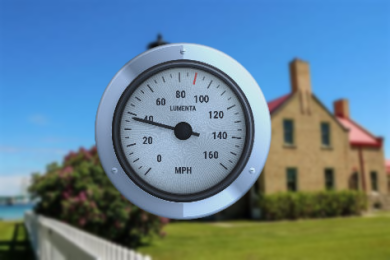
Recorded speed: 37.5
